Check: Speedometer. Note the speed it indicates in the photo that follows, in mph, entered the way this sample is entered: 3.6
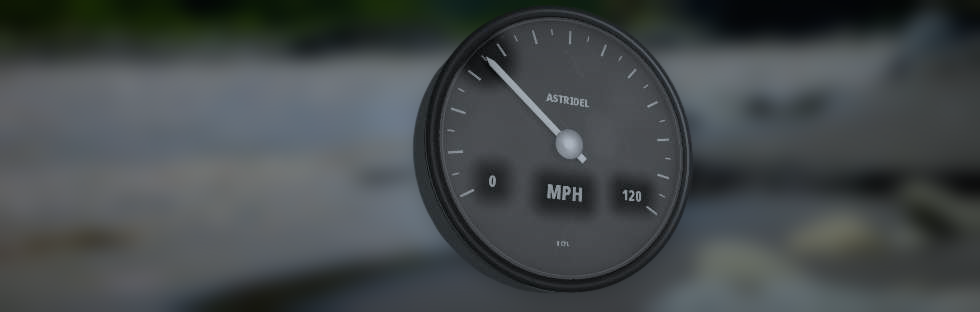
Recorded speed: 35
